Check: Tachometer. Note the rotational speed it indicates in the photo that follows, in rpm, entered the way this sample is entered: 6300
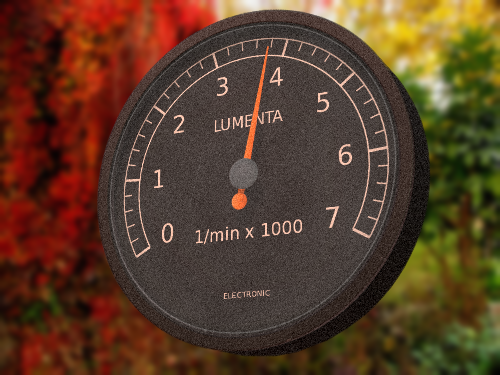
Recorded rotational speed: 3800
